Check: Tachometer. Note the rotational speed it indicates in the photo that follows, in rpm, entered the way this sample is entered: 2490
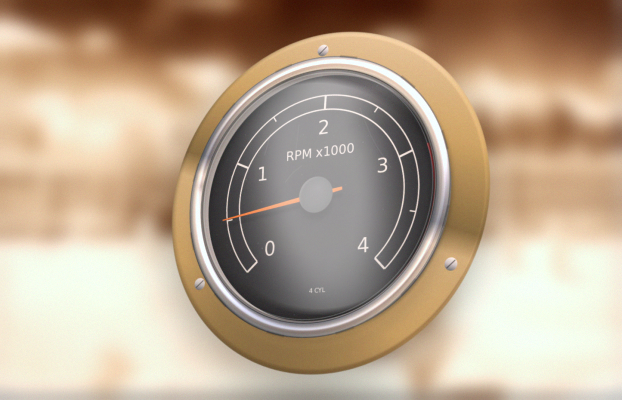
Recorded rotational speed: 500
